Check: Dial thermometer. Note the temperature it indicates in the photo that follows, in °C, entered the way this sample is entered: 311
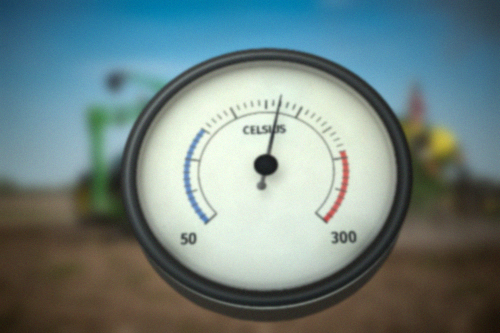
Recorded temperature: 185
